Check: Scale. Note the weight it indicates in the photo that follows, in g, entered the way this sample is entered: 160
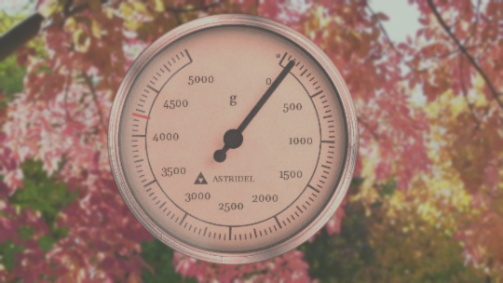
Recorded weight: 100
